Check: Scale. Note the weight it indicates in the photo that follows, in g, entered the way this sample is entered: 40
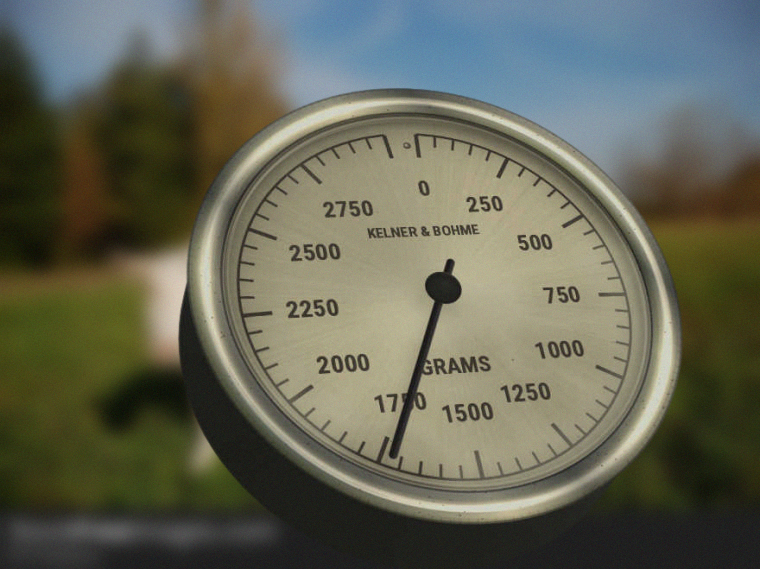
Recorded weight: 1725
